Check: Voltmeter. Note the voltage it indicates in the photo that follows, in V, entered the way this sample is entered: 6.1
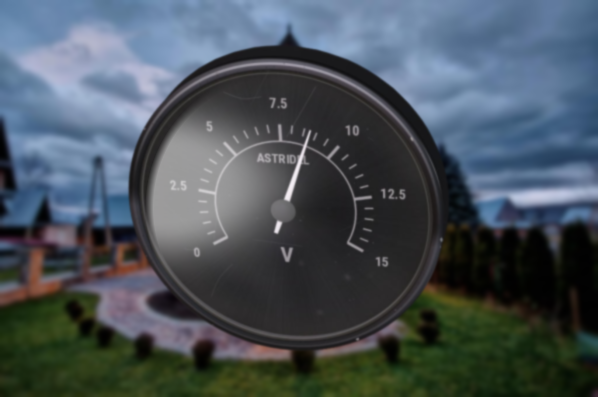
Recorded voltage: 8.75
